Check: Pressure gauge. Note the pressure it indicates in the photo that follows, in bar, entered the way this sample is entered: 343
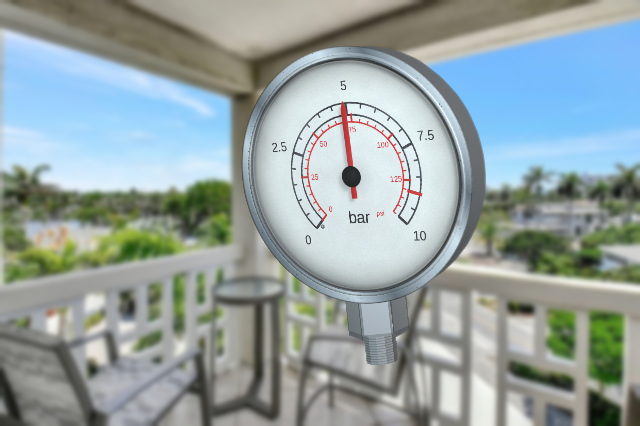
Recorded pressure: 5
